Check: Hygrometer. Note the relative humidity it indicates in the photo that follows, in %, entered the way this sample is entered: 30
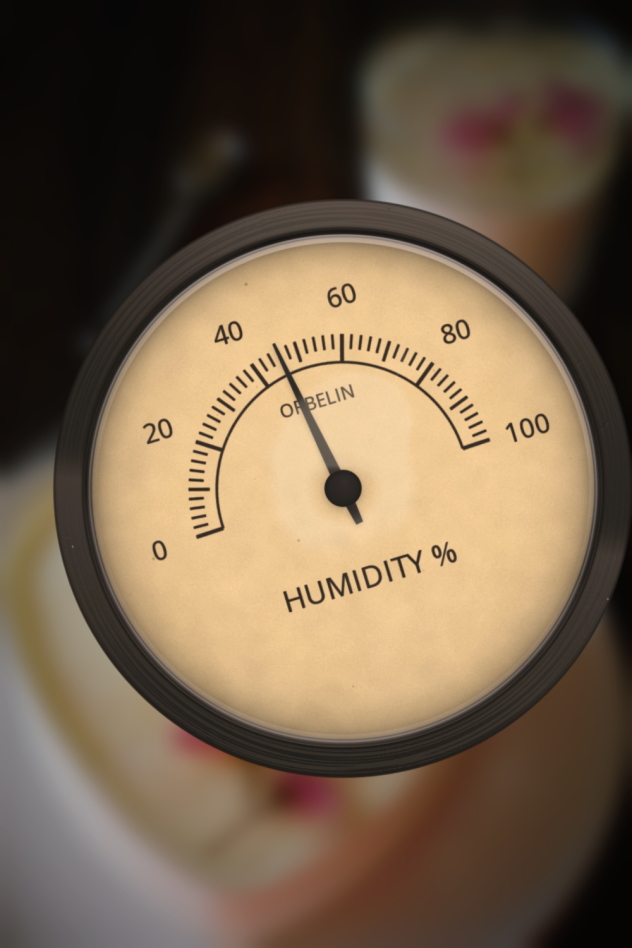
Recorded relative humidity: 46
